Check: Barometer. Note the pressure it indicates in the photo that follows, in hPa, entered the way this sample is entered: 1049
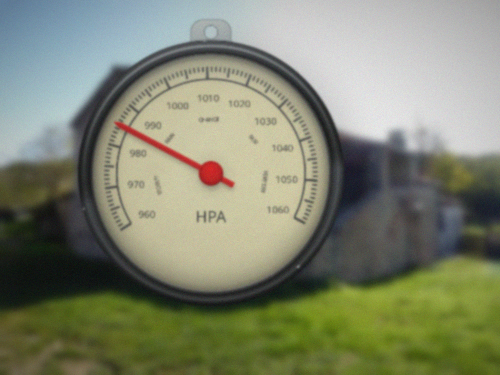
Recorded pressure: 985
